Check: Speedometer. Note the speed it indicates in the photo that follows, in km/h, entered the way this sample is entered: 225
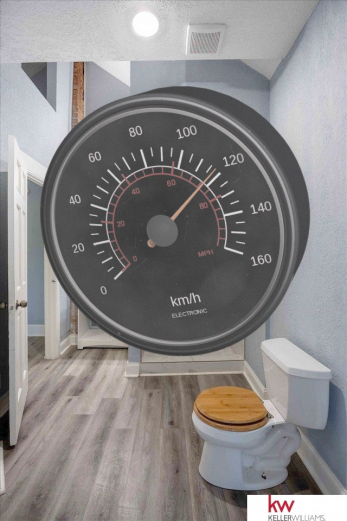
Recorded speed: 117.5
